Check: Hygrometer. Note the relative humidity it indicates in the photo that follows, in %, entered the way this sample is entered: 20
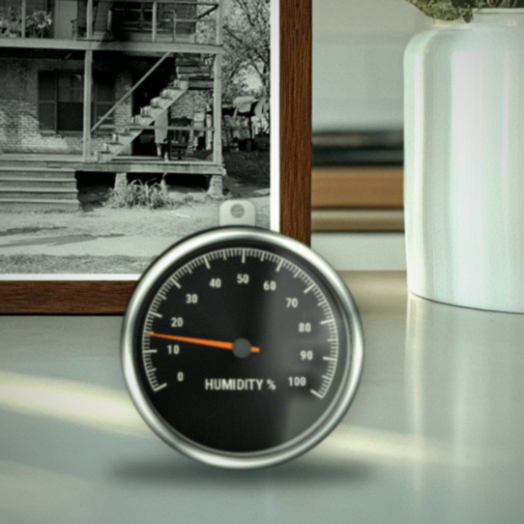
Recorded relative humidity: 15
